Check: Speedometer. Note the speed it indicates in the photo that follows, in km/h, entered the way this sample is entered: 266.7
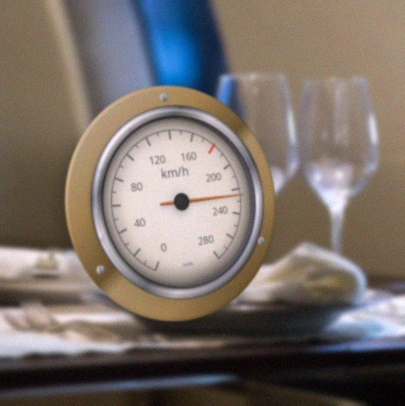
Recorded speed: 225
